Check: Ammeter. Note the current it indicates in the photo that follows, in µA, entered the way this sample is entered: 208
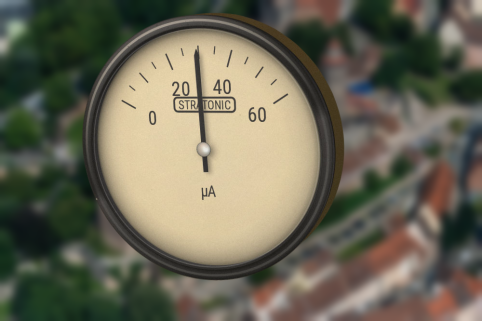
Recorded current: 30
